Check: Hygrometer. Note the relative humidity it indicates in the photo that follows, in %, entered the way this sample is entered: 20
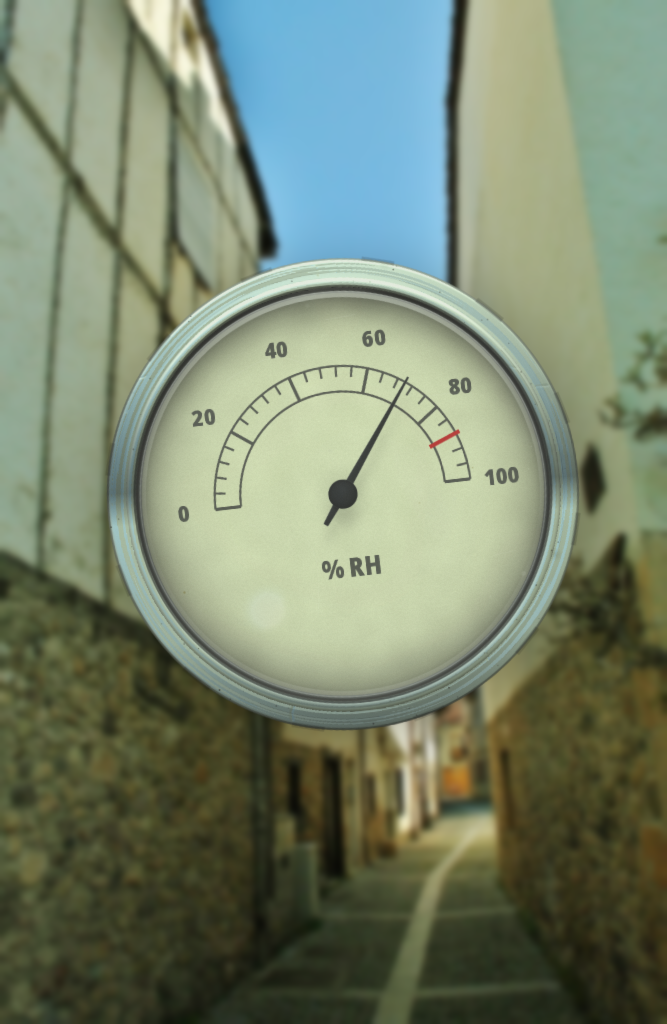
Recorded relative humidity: 70
